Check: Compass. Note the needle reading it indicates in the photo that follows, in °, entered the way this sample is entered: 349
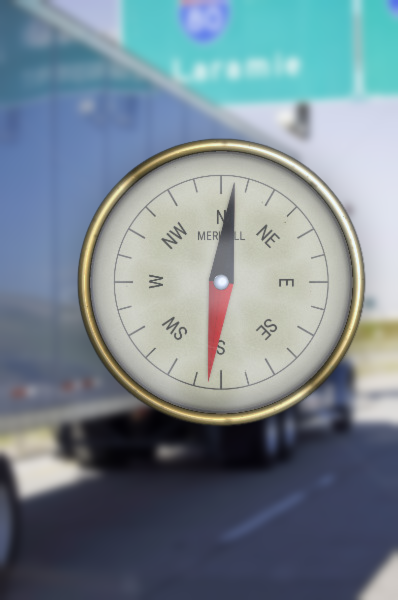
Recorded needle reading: 187.5
